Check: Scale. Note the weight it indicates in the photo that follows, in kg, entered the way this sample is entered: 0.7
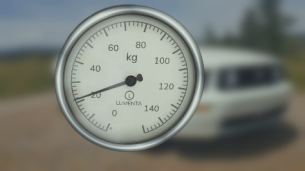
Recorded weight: 22
